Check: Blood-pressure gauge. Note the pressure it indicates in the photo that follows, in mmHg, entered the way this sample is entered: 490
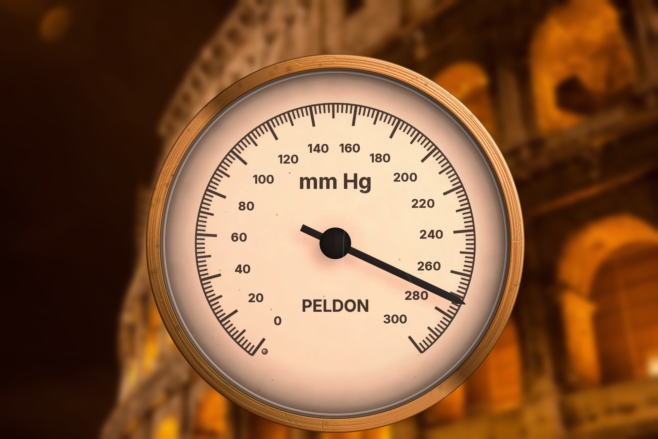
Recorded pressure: 272
